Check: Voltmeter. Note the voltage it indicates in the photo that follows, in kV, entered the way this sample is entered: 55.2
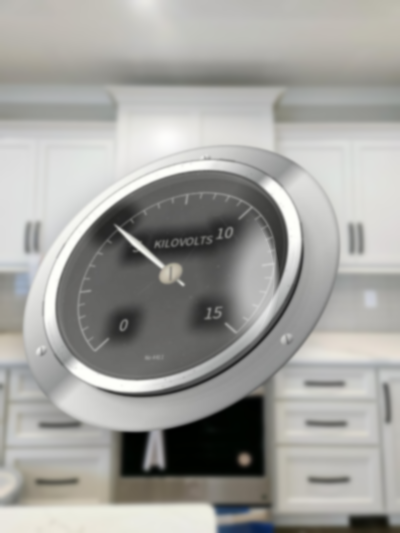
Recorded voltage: 5
